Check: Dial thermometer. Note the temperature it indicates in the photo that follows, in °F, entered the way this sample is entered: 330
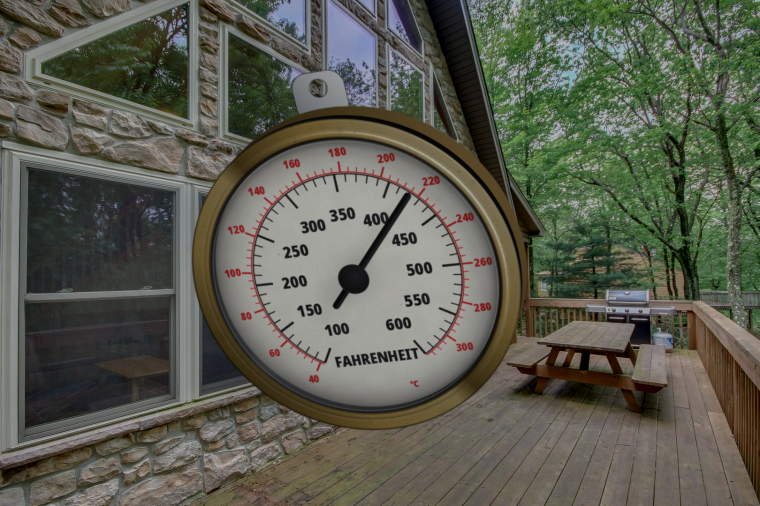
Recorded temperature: 420
